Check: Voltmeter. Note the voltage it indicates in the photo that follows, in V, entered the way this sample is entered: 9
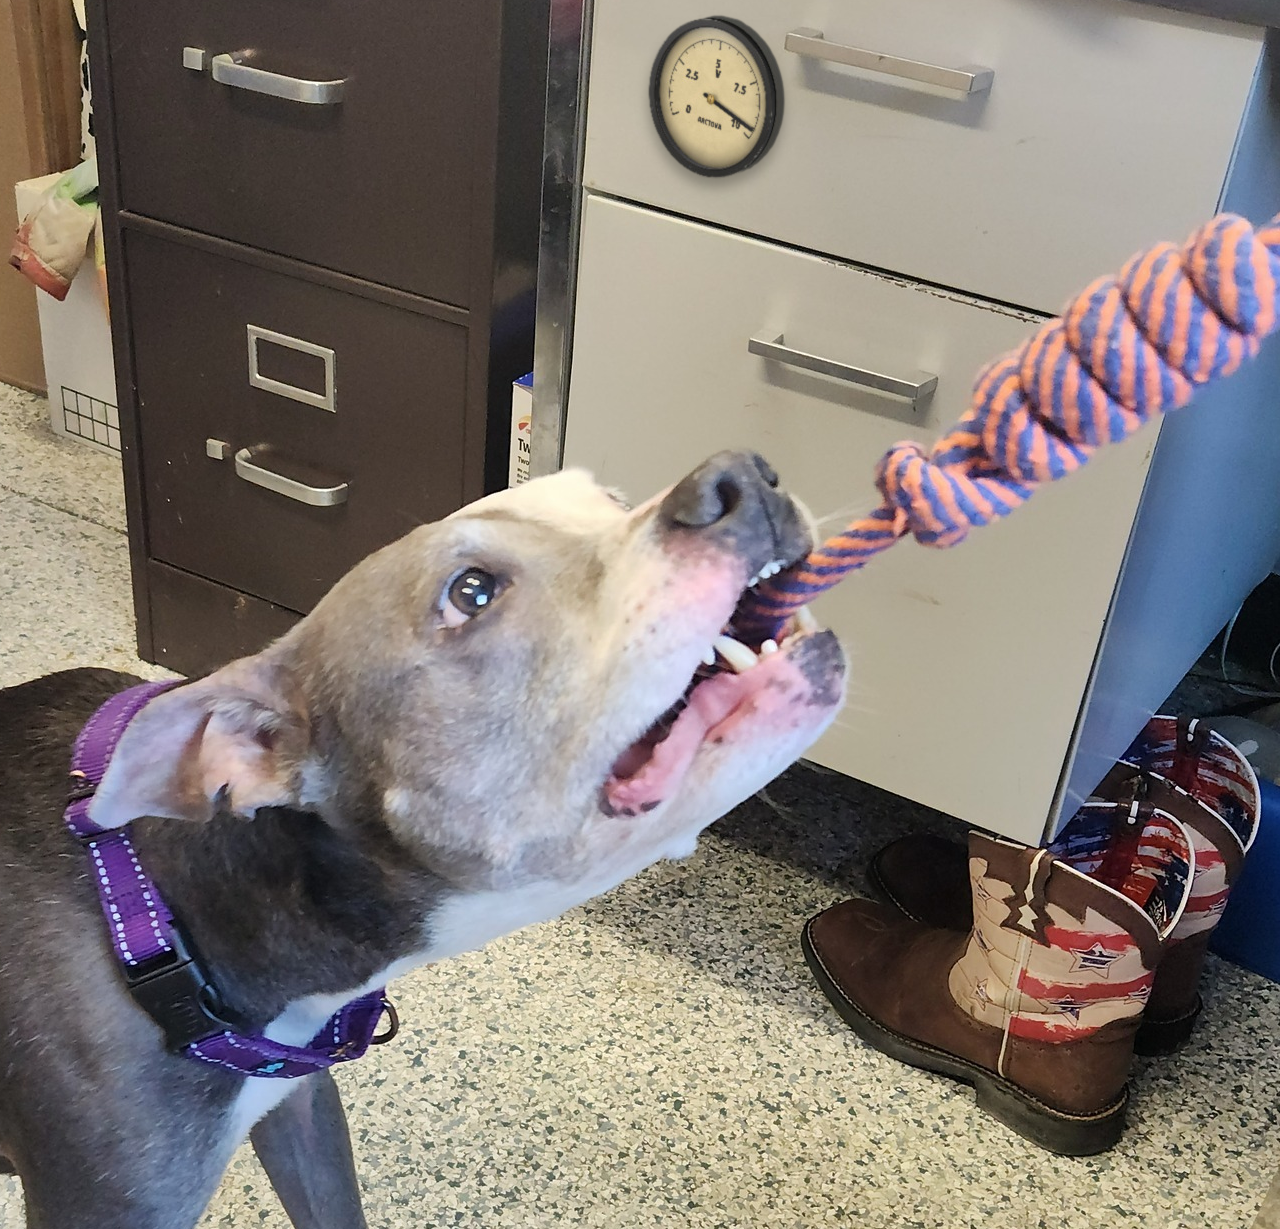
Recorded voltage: 9.5
